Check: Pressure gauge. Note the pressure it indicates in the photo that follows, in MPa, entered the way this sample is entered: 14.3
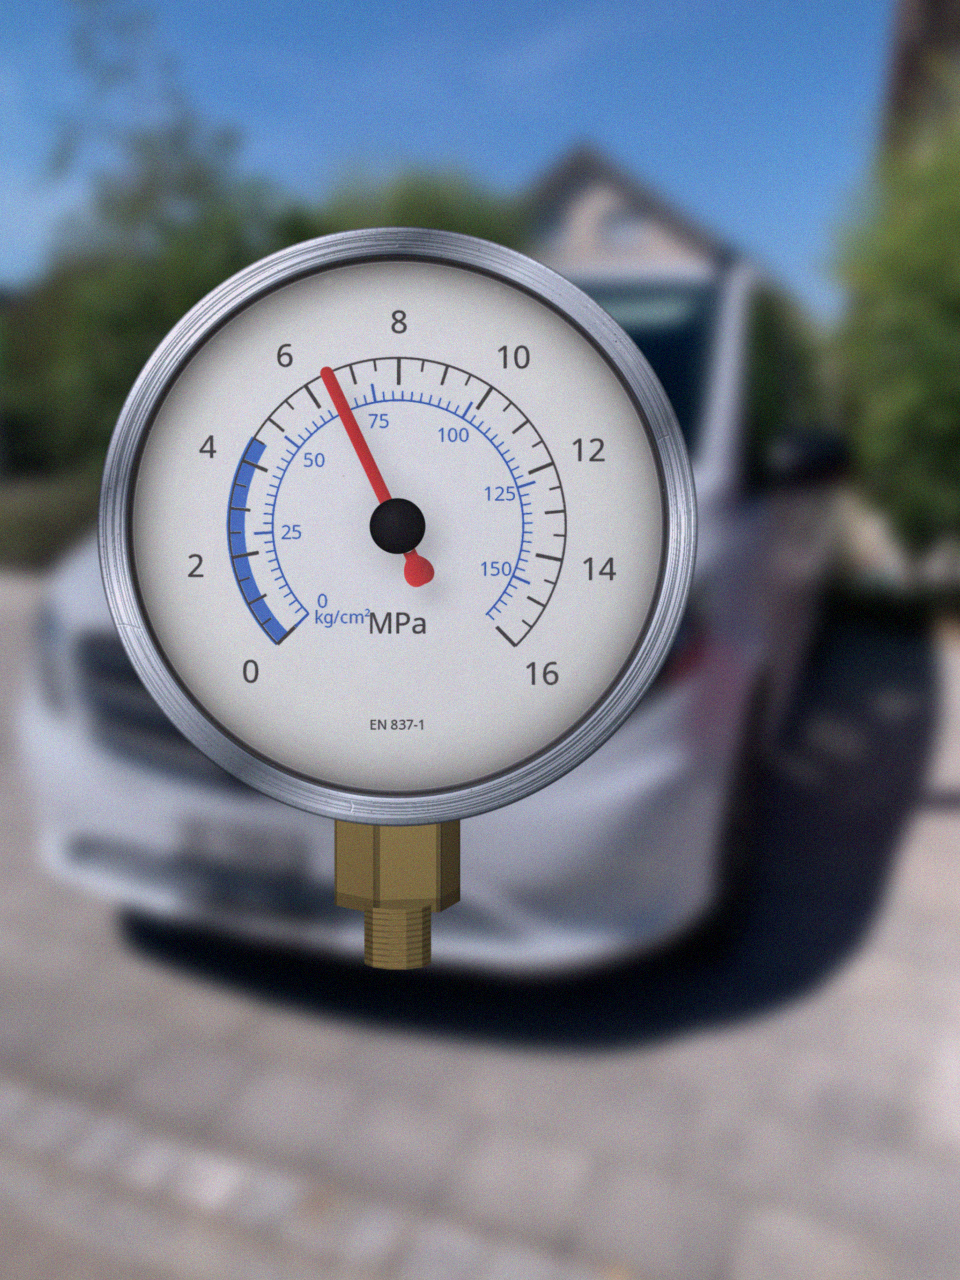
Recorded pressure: 6.5
